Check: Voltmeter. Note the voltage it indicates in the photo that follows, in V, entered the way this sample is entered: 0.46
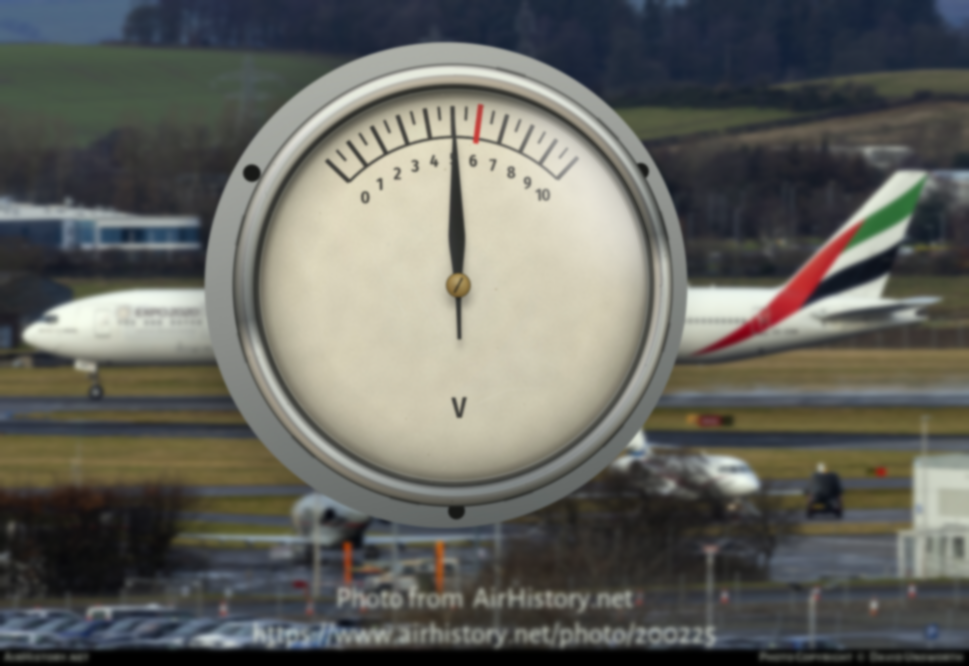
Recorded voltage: 5
